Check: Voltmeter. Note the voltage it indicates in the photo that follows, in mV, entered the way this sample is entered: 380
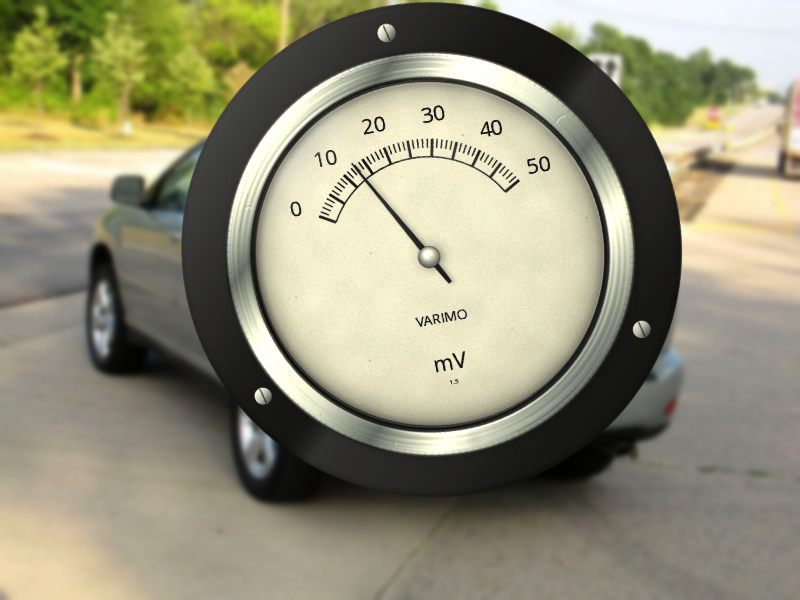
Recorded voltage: 13
